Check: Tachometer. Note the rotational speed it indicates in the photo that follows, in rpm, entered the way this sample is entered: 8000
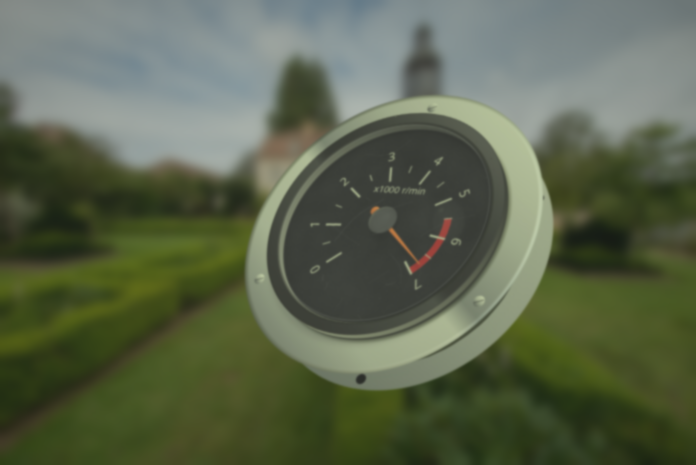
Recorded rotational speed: 6750
